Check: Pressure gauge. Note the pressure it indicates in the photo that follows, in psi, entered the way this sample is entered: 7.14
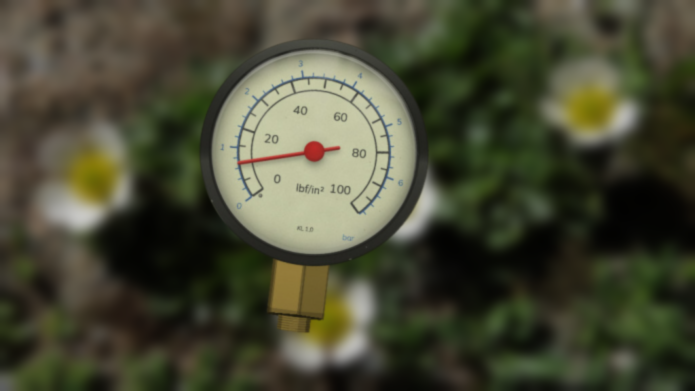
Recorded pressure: 10
